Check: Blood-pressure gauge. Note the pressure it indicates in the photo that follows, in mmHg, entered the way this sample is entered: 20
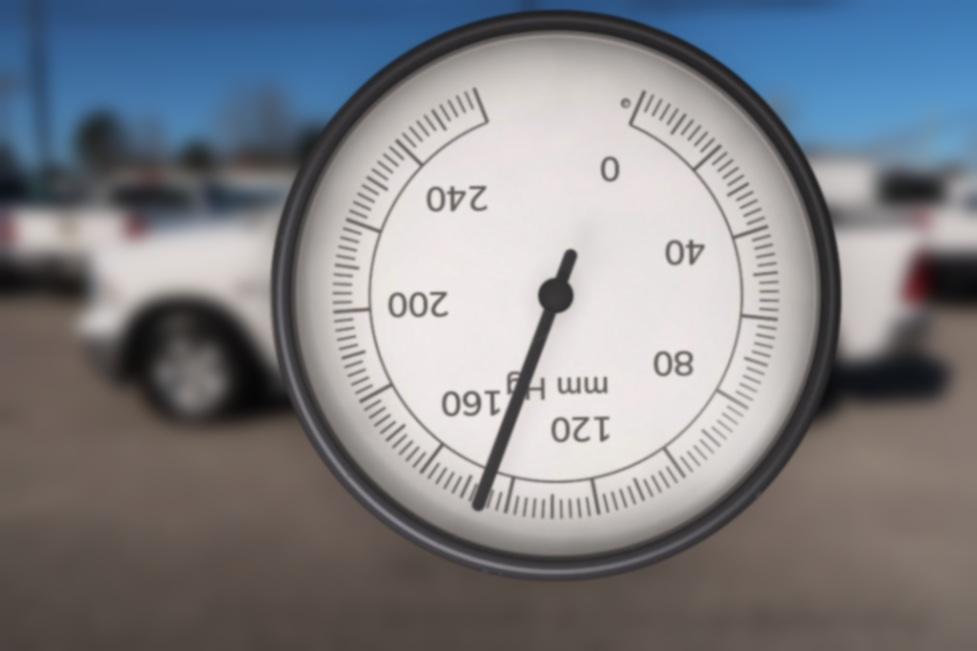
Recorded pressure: 146
